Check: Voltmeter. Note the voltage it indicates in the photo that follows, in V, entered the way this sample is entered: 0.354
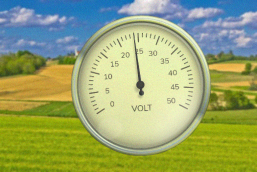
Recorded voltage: 24
